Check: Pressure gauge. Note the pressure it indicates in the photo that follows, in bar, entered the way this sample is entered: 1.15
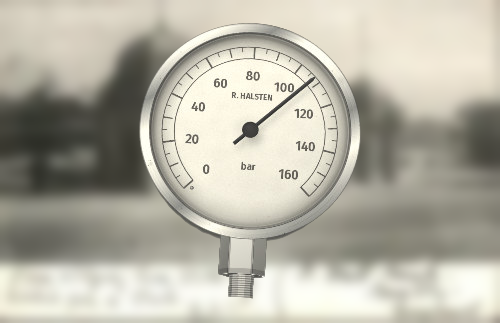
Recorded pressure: 107.5
